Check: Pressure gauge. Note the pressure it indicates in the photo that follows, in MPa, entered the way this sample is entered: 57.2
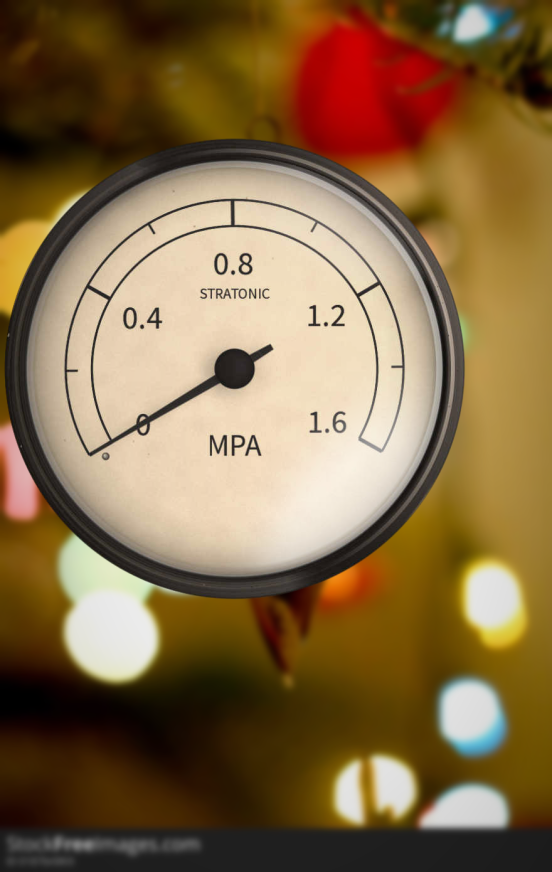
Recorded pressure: 0
